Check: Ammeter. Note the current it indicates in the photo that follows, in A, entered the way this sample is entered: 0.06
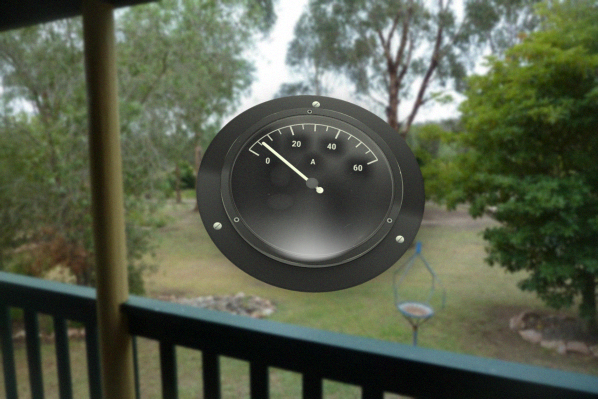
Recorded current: 5
